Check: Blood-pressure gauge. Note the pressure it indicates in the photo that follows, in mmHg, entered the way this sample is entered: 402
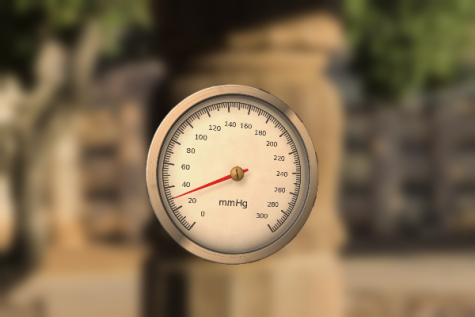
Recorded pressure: 30
